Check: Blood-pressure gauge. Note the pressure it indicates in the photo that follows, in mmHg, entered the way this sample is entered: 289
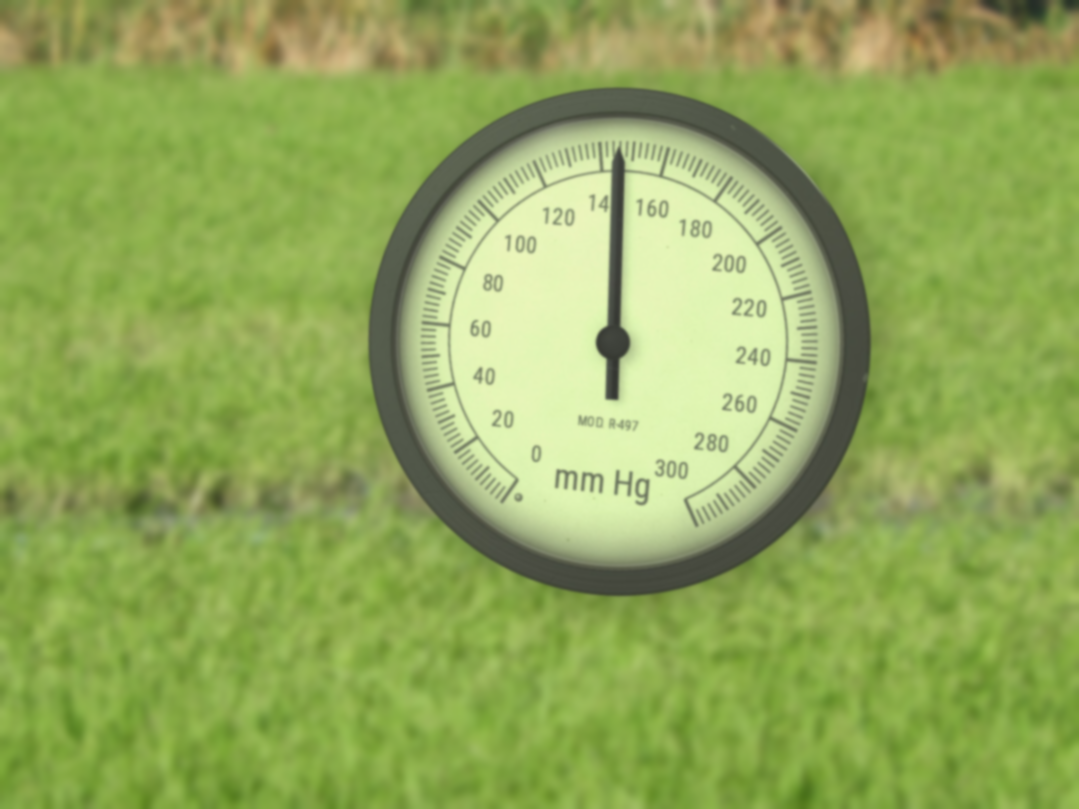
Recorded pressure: 146
